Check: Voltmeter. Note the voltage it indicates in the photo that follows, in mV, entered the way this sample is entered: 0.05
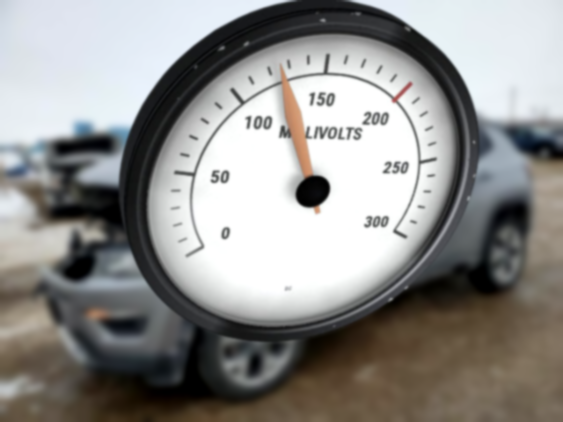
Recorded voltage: 125
